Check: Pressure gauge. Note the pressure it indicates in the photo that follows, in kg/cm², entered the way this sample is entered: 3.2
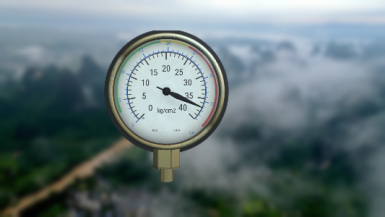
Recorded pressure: 37
